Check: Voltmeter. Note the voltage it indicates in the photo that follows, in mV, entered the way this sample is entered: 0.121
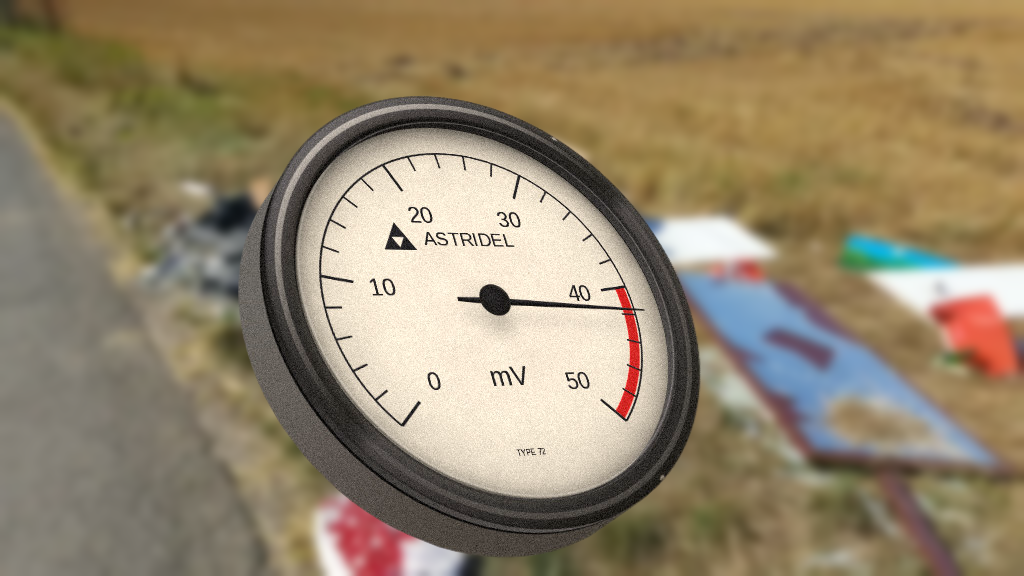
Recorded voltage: 42
